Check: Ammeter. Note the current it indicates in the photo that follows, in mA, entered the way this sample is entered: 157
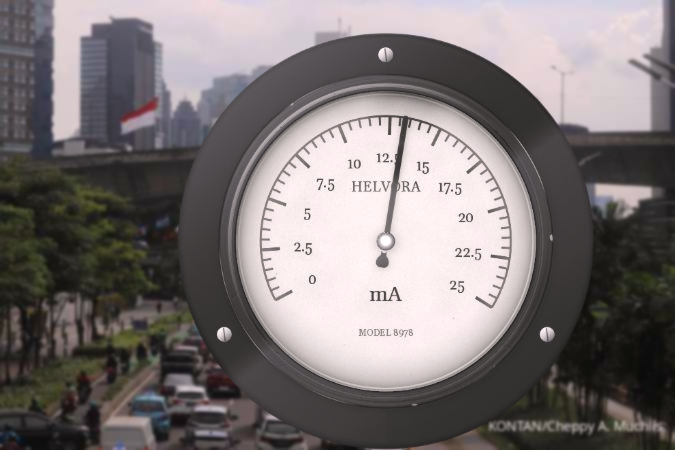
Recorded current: 13.25
